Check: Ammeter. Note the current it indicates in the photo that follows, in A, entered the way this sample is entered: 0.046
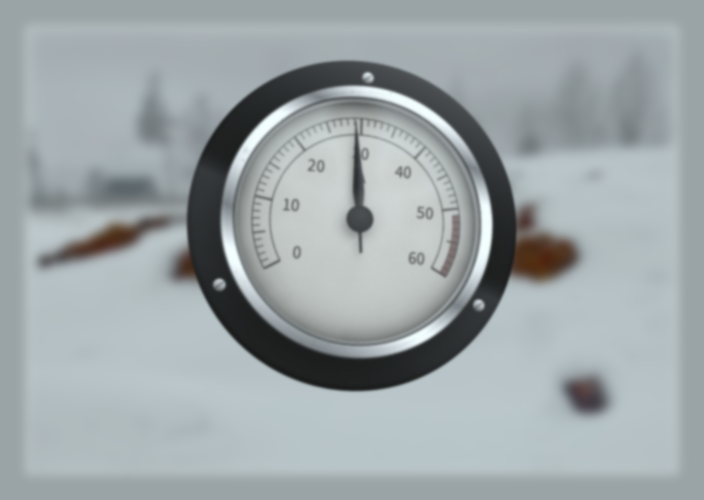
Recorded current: 29
